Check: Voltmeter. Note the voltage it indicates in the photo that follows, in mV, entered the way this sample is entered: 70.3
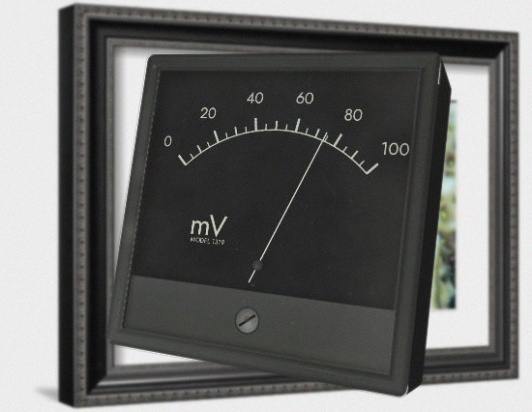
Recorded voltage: 75
